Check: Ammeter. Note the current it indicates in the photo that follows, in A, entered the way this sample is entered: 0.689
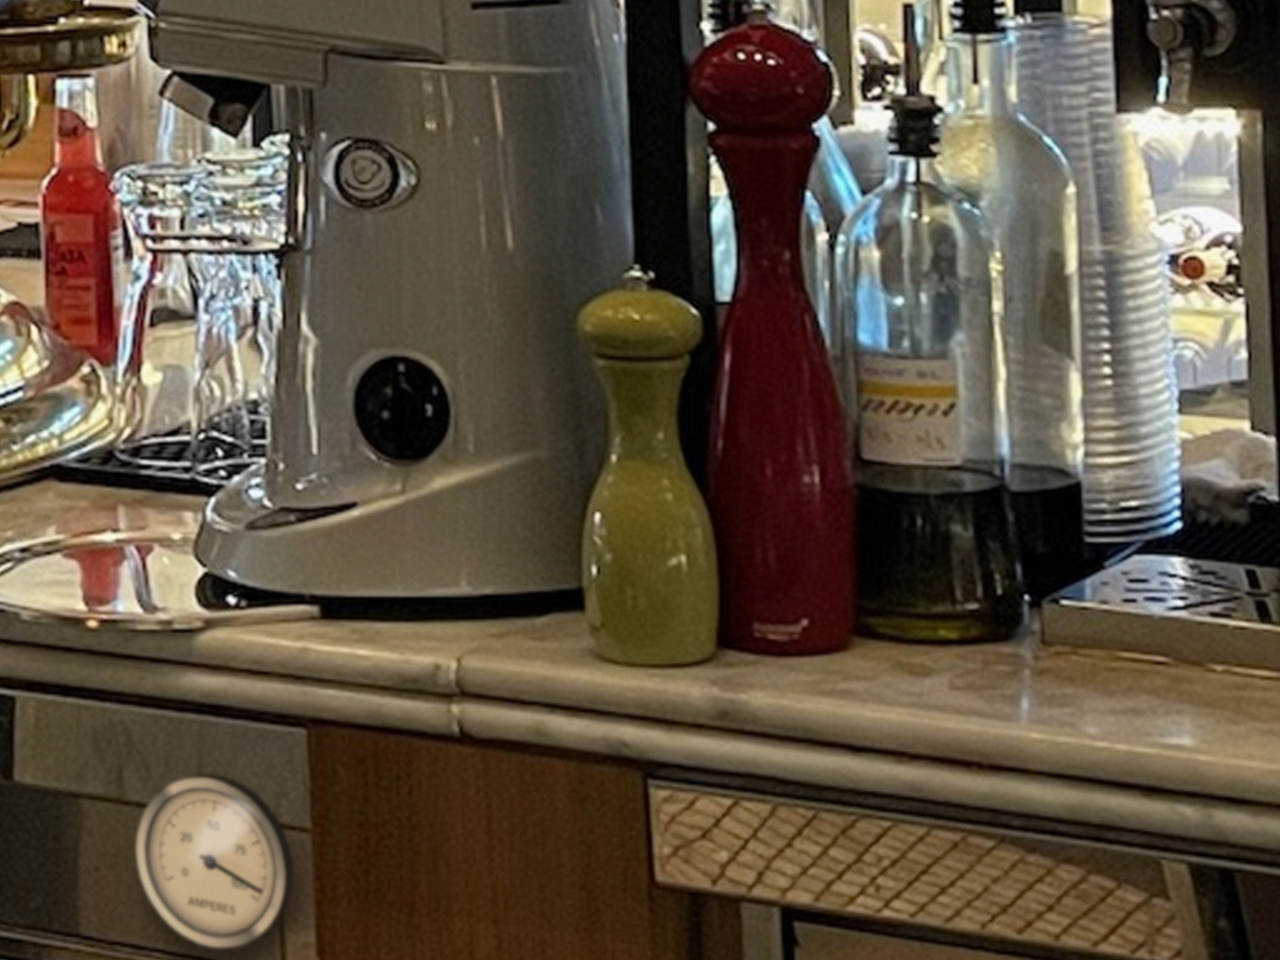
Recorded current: 95
